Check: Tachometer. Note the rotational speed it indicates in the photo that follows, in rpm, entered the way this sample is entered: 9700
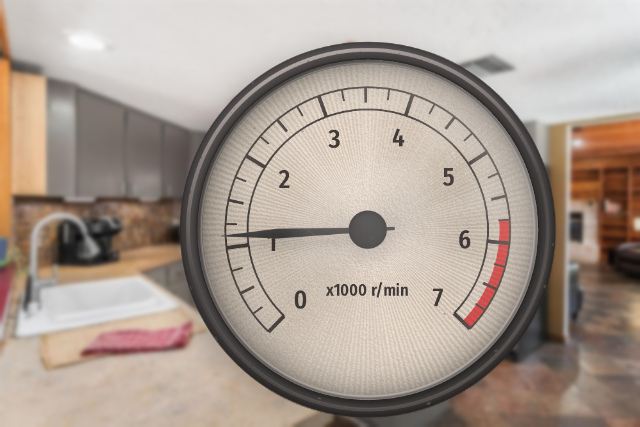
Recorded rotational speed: 1125
